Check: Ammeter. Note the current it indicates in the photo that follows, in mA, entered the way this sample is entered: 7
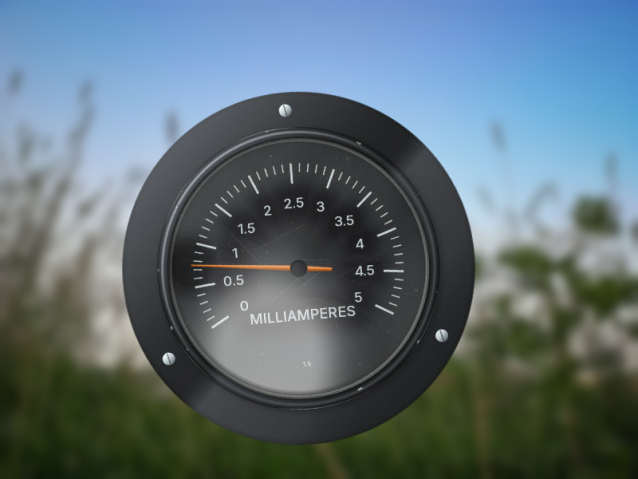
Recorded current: 0.75
